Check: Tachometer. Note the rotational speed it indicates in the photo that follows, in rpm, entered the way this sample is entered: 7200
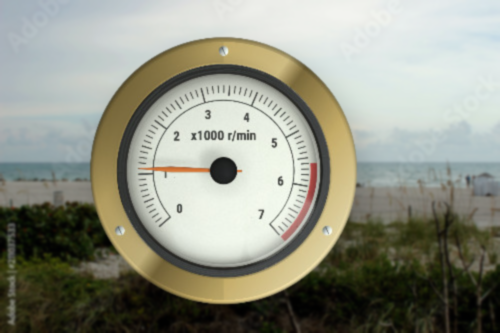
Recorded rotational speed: 1100
